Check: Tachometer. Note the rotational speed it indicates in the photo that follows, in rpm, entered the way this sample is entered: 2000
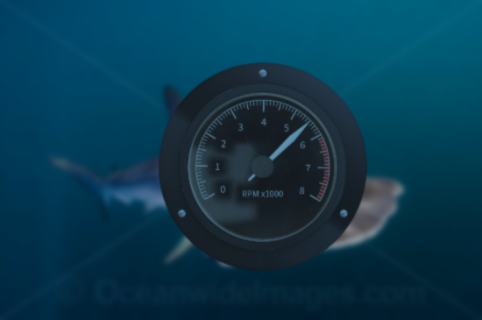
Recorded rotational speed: 5500
